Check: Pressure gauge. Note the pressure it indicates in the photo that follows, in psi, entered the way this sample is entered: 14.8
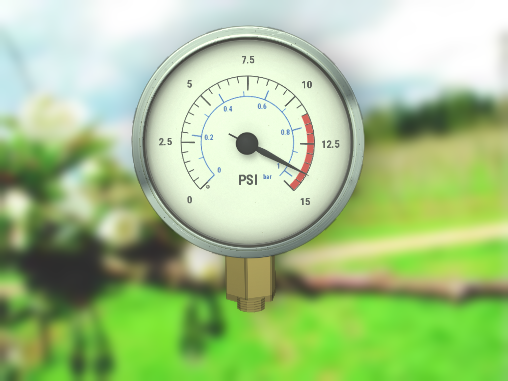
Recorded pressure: 14
